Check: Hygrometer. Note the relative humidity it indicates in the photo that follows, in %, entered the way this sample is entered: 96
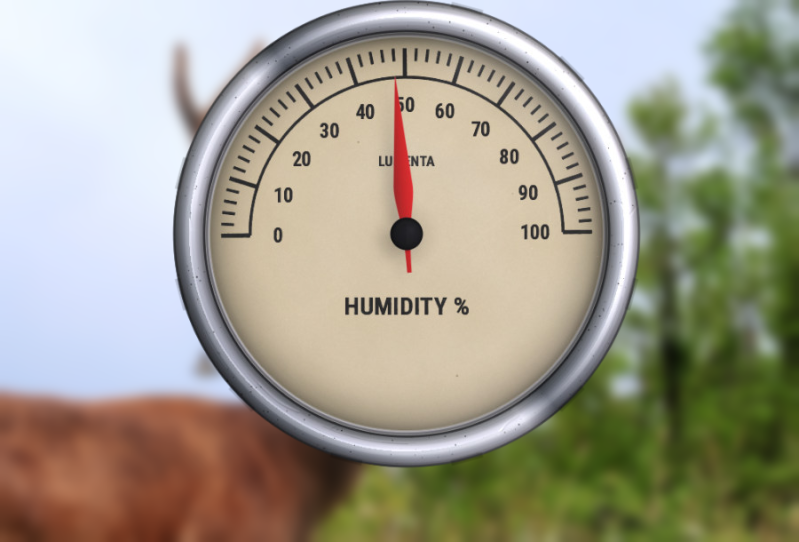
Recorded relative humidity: 48
